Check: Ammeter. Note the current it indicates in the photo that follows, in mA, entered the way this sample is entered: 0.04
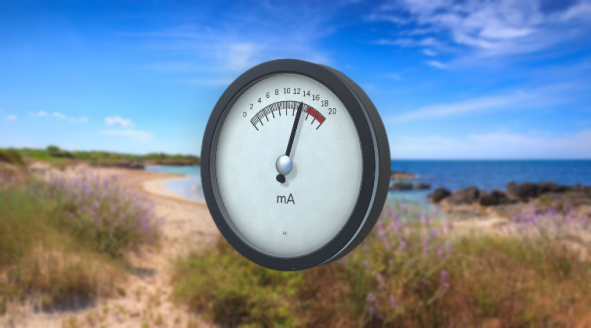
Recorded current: 14
